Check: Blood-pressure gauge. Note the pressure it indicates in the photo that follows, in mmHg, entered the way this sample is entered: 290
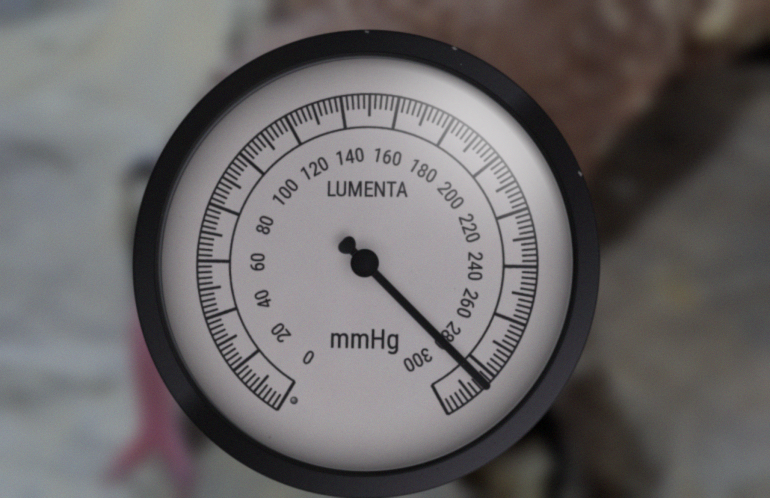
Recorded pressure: 284
